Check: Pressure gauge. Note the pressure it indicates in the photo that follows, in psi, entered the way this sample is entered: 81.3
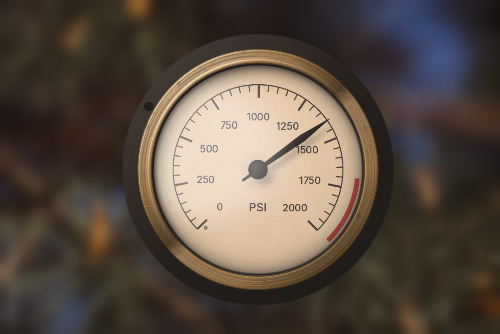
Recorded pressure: 1400
